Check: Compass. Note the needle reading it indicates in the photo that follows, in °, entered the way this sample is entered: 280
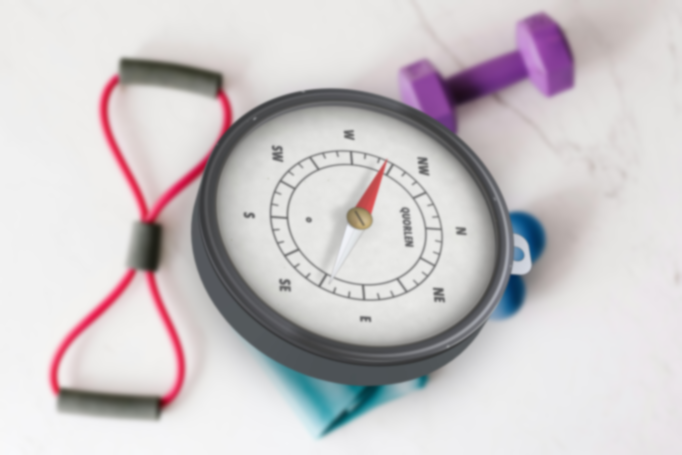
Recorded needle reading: 295
